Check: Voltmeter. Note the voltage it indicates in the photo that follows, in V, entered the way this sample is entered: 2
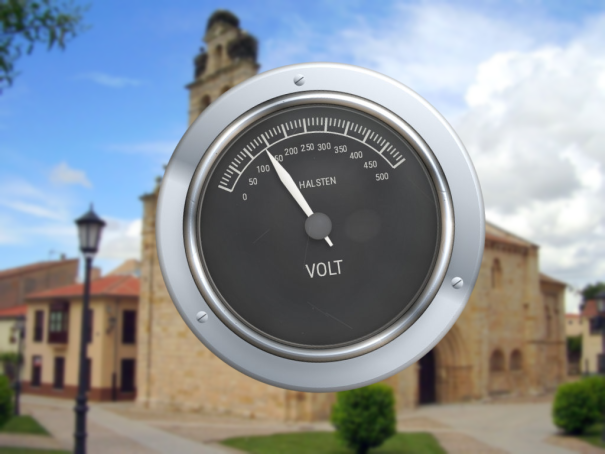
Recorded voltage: 140
